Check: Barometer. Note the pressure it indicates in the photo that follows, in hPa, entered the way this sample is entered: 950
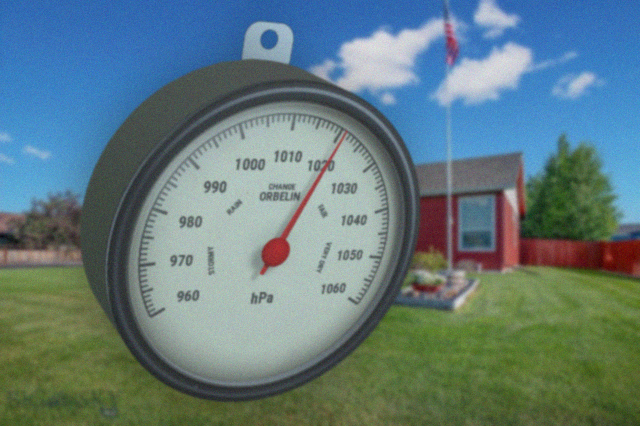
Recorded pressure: 1020
